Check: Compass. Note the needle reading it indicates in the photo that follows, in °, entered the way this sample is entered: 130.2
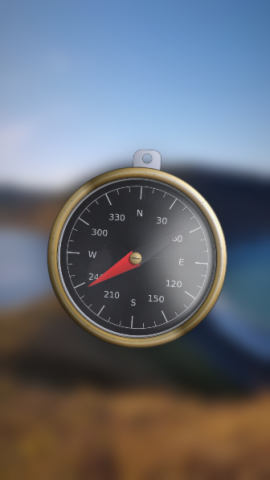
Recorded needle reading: 235
